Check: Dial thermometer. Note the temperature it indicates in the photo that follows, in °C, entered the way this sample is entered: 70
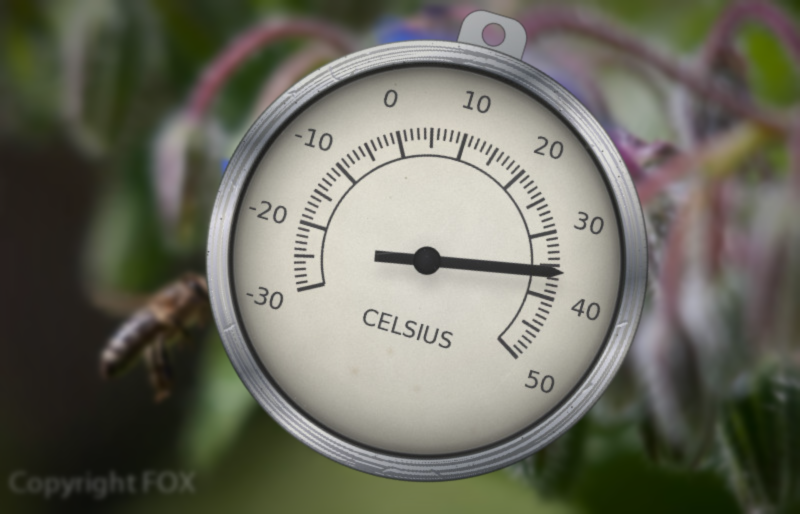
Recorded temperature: 36
